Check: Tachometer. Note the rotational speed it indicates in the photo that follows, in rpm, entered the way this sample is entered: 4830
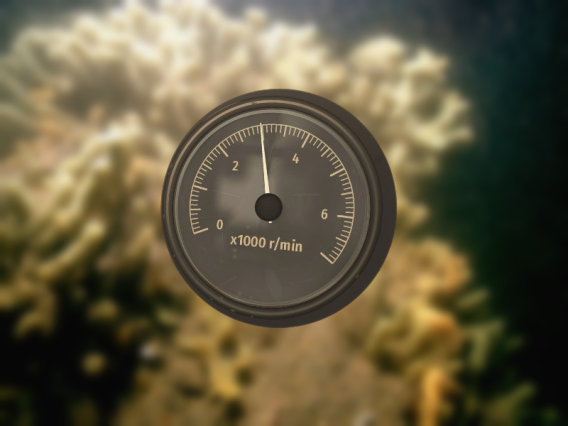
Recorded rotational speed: 3000
